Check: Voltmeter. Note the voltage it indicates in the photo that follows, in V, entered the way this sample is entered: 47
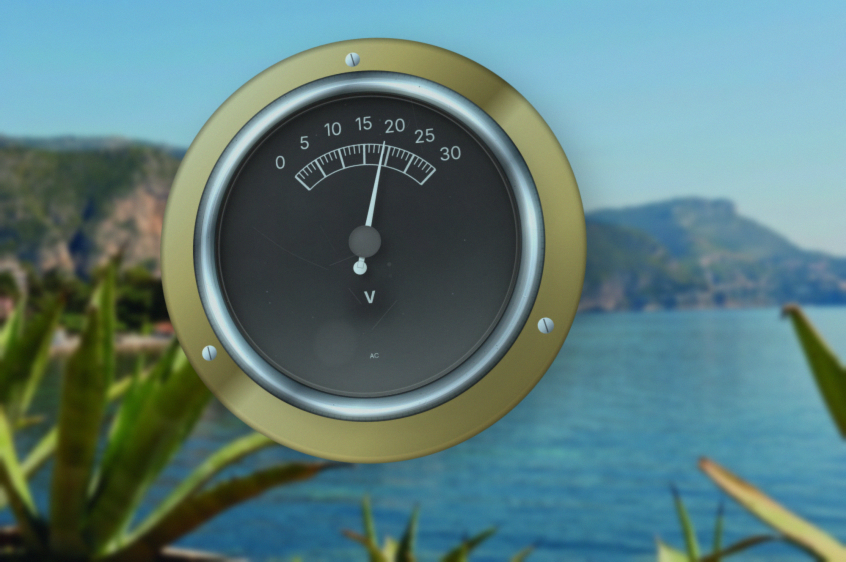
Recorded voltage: 19
